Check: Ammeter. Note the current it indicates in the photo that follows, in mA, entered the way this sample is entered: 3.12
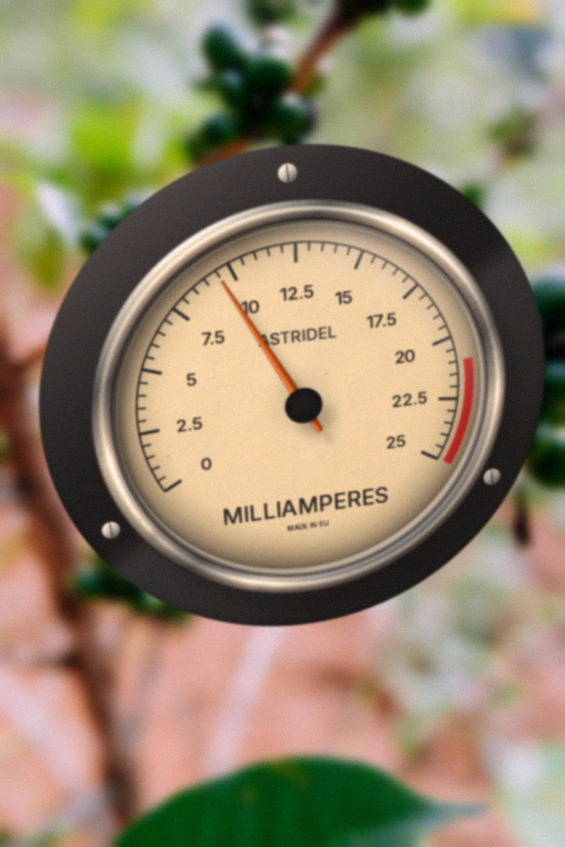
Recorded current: 9.5
